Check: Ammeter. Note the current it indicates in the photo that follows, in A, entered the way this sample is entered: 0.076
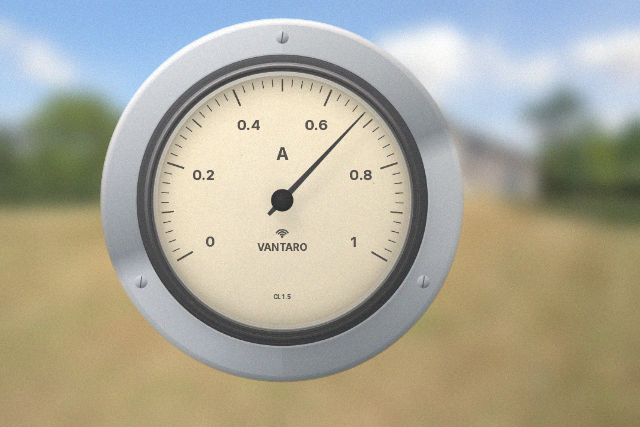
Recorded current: 0.68
